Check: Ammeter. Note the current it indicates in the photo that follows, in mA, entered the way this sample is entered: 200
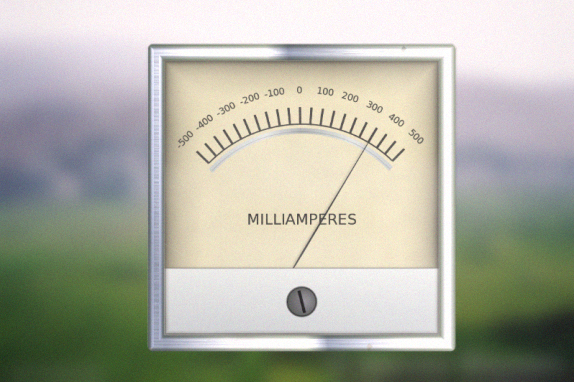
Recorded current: 350
